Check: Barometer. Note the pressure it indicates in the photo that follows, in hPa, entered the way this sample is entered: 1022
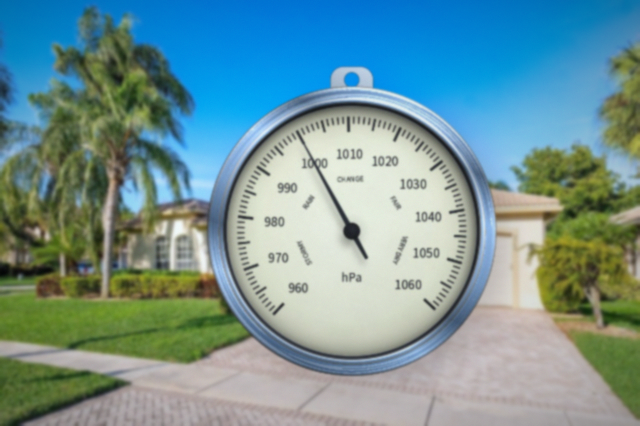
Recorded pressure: 1000
